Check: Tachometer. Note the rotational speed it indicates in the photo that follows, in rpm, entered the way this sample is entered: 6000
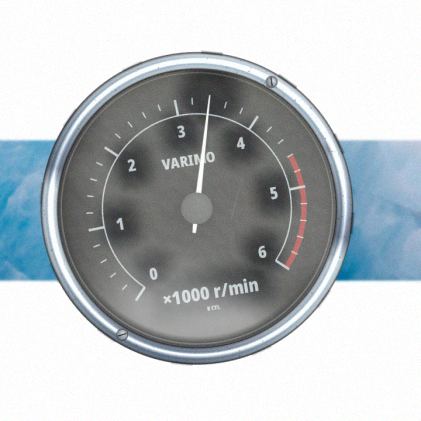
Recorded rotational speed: 3400
